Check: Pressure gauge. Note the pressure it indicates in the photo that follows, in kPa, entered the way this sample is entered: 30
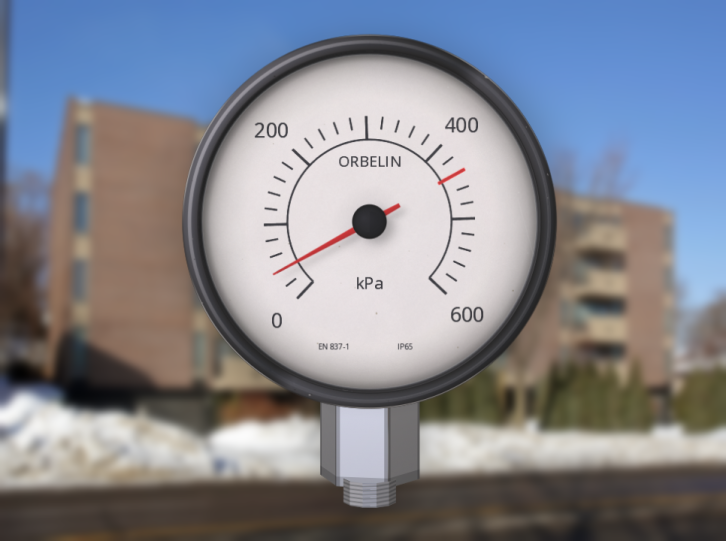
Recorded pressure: 40
